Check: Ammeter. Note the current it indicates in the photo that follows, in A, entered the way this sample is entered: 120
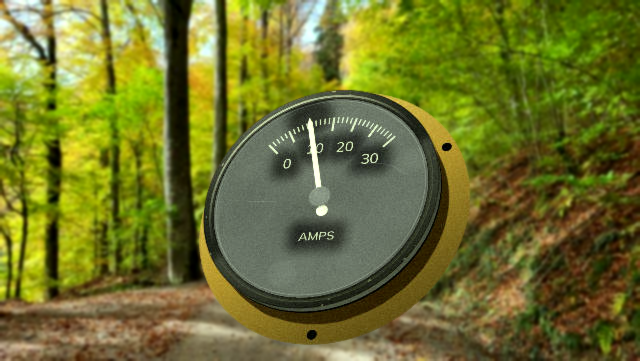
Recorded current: 10
